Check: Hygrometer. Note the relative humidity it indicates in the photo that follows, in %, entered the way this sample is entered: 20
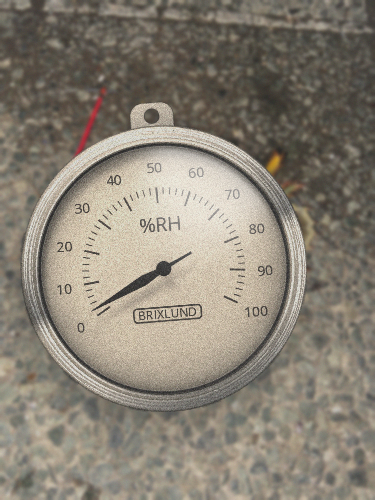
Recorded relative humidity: 2
